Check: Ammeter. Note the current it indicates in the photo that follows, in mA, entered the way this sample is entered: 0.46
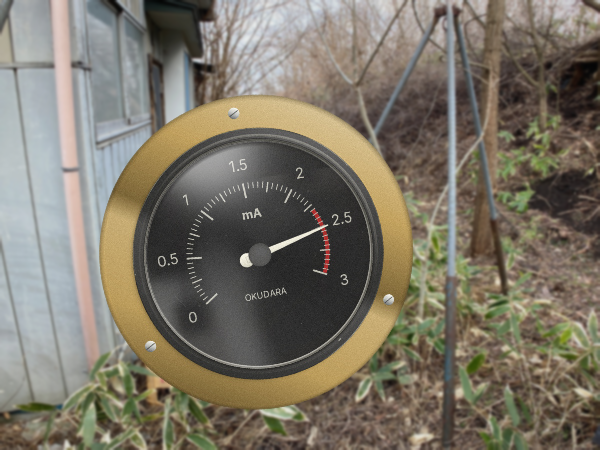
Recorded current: 2.5
